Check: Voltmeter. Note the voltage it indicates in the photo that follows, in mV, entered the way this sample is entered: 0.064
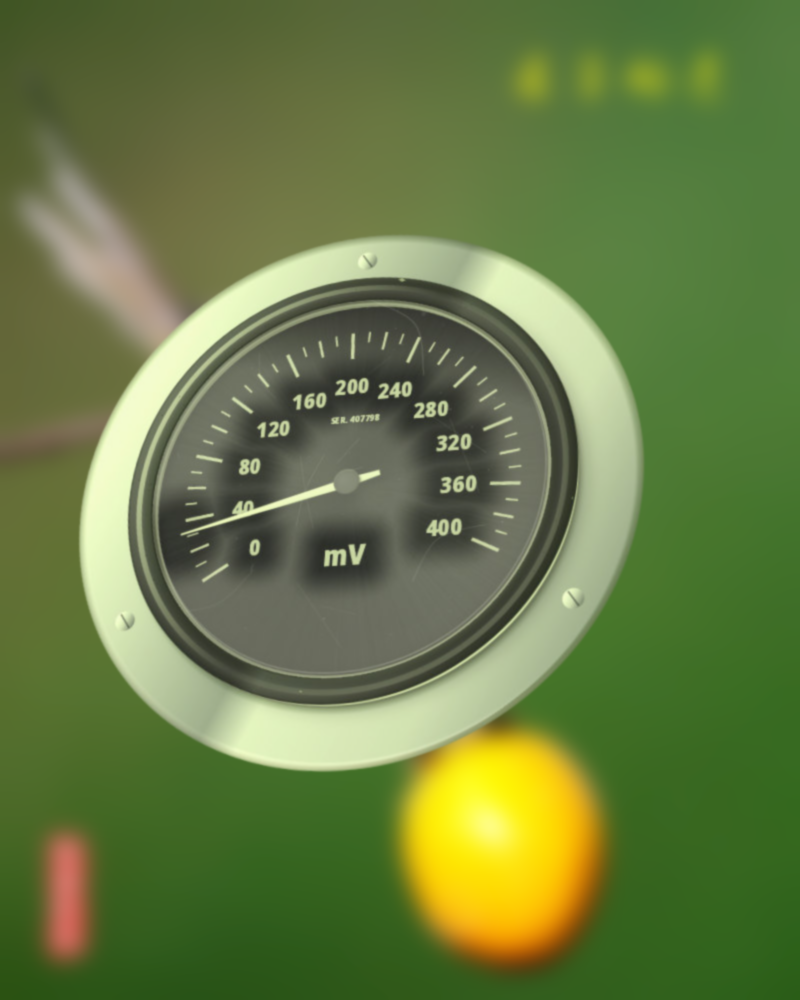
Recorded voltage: 30
